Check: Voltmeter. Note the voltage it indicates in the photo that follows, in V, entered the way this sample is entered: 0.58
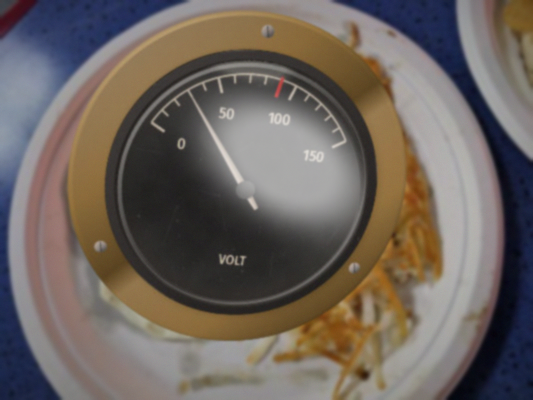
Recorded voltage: 30
